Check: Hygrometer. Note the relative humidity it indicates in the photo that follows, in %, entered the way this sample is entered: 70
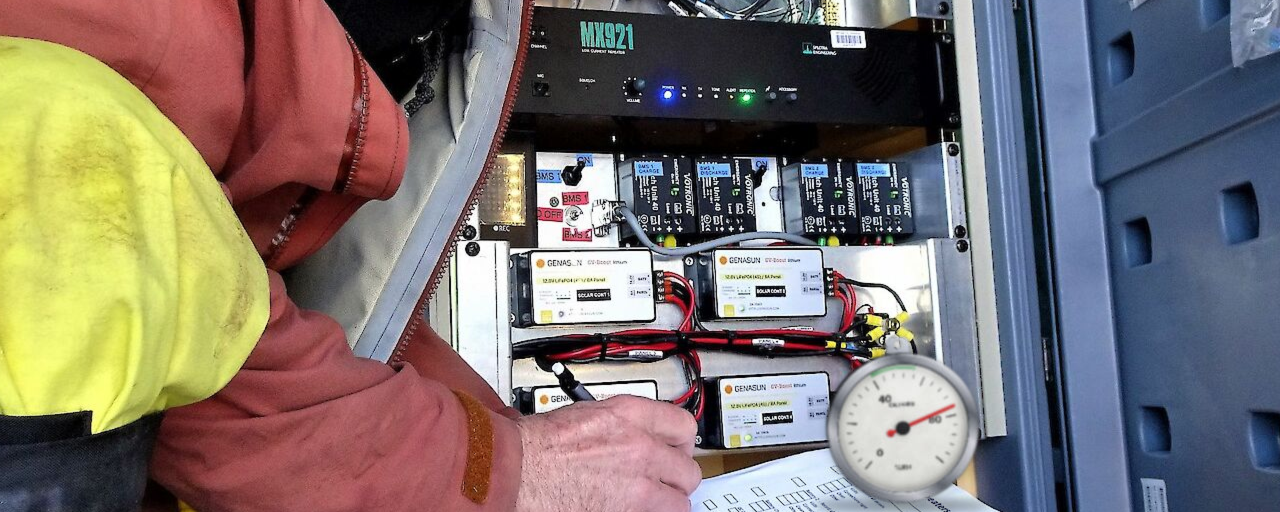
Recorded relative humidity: 76
